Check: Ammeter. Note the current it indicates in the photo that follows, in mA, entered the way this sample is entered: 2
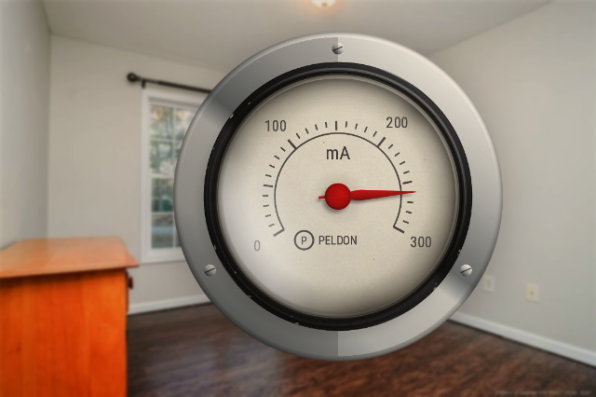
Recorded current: 260
